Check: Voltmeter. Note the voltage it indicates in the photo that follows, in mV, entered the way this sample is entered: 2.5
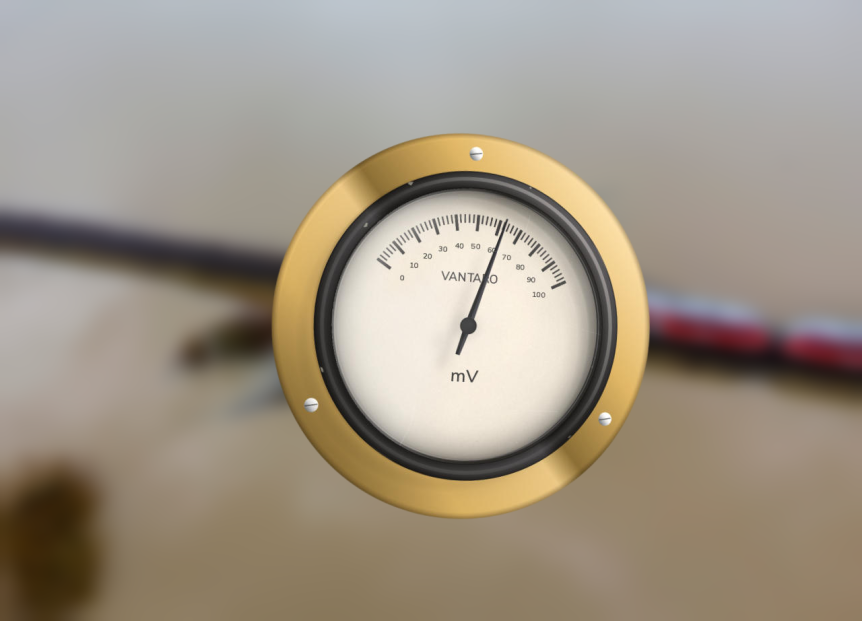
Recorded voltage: 62
